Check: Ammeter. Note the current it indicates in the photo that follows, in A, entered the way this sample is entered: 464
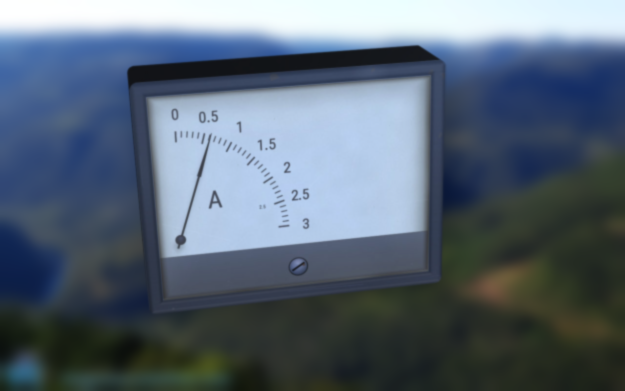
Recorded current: 0.6
